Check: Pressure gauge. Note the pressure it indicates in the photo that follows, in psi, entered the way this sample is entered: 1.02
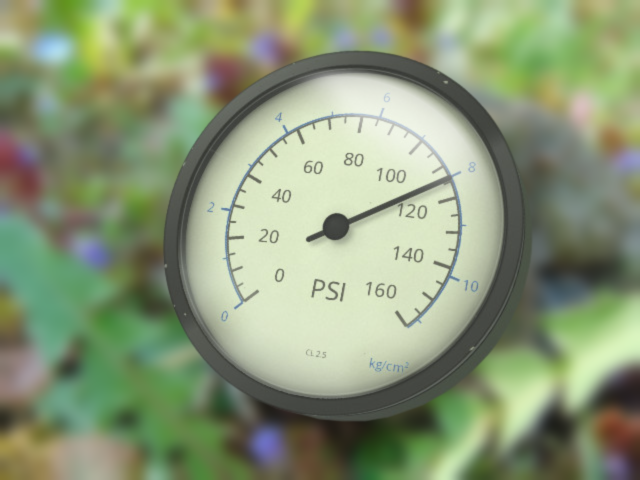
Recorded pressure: 115
